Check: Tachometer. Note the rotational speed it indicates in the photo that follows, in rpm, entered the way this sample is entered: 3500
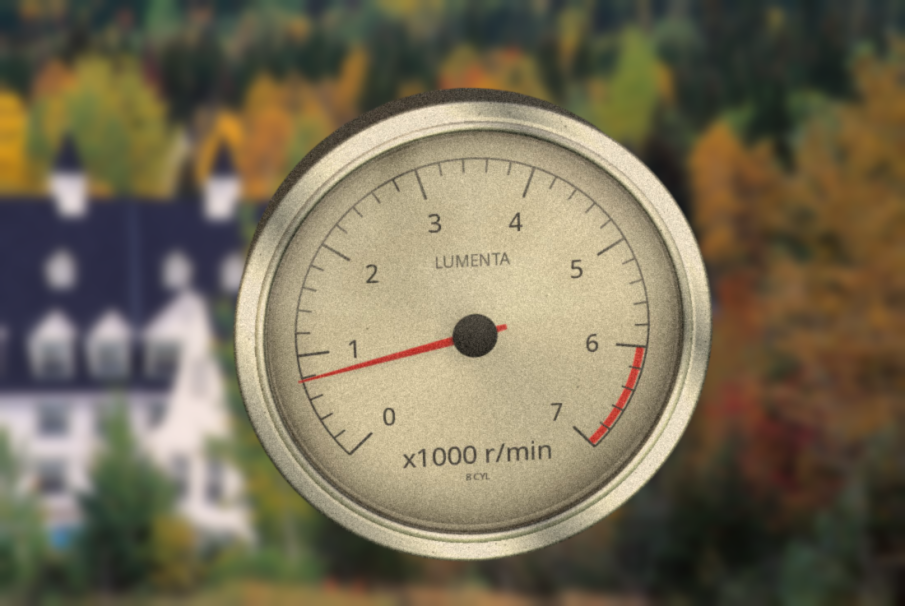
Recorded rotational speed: 800
